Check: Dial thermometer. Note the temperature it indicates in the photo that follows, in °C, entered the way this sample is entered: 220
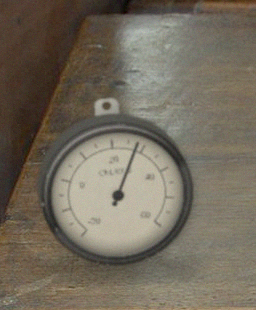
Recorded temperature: 27.5
